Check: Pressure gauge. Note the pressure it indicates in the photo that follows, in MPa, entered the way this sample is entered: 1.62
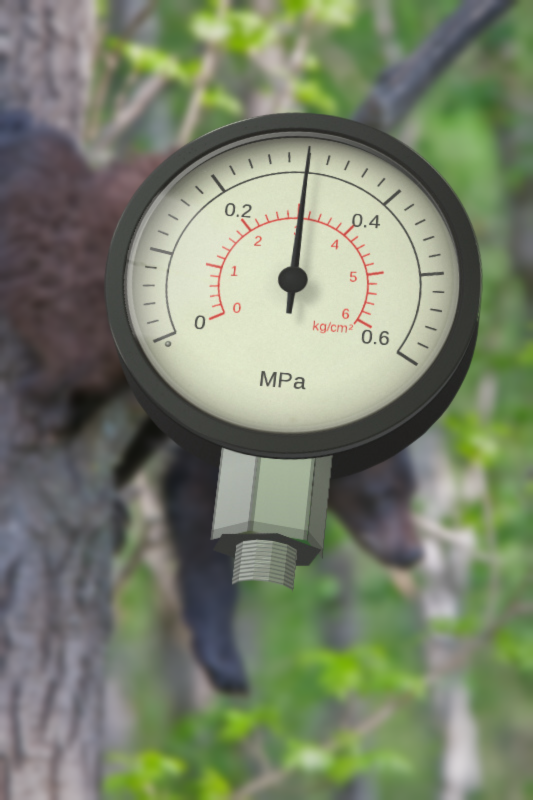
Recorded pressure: 0.3
